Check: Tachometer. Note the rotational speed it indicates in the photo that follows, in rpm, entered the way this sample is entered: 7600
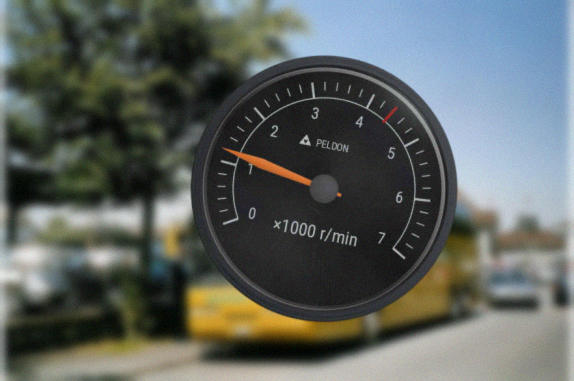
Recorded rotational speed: 1200
